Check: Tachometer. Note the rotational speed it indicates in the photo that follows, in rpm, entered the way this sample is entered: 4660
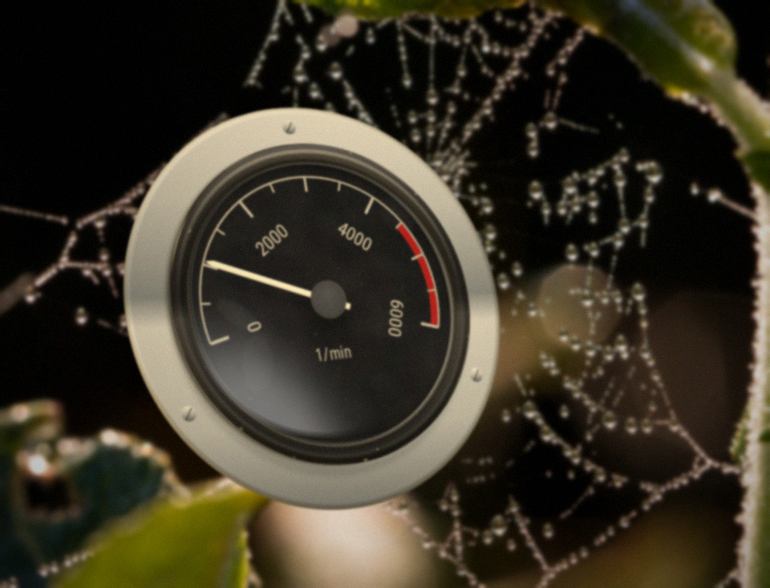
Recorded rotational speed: 1000
